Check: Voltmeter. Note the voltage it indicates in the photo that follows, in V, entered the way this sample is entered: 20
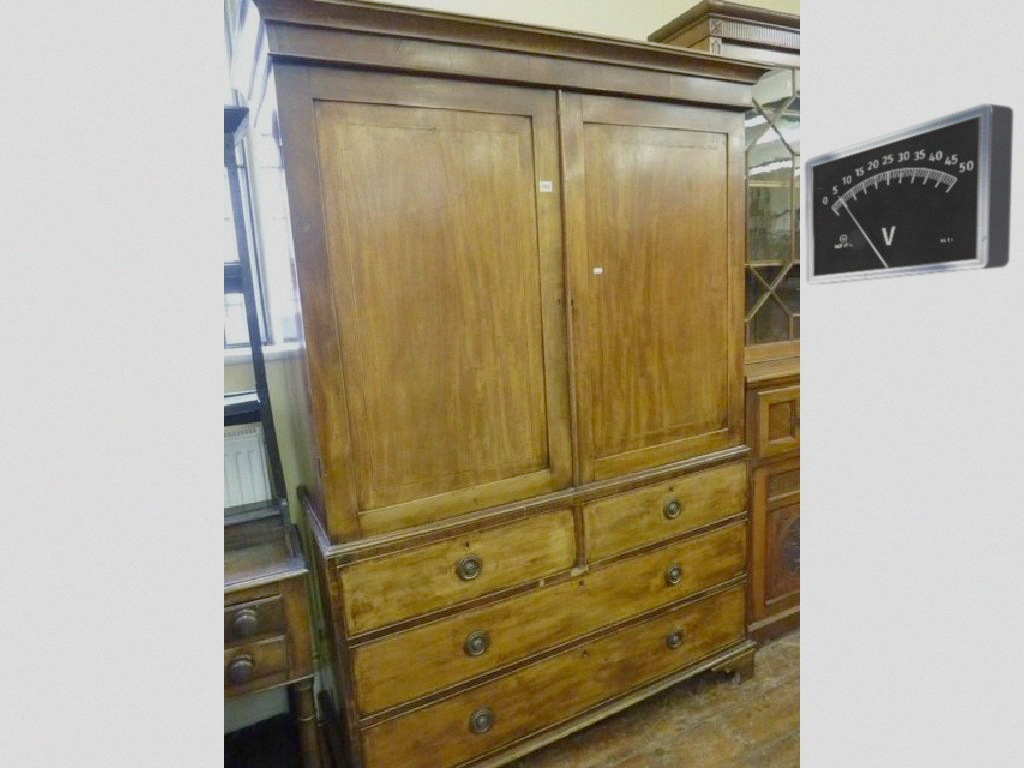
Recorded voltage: 5
